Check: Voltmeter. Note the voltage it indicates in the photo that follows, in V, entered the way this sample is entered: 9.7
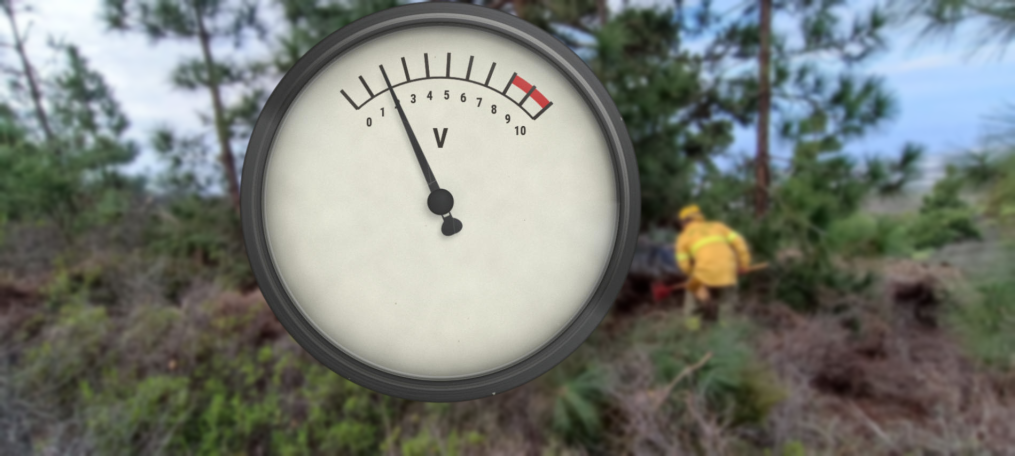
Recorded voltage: 2
